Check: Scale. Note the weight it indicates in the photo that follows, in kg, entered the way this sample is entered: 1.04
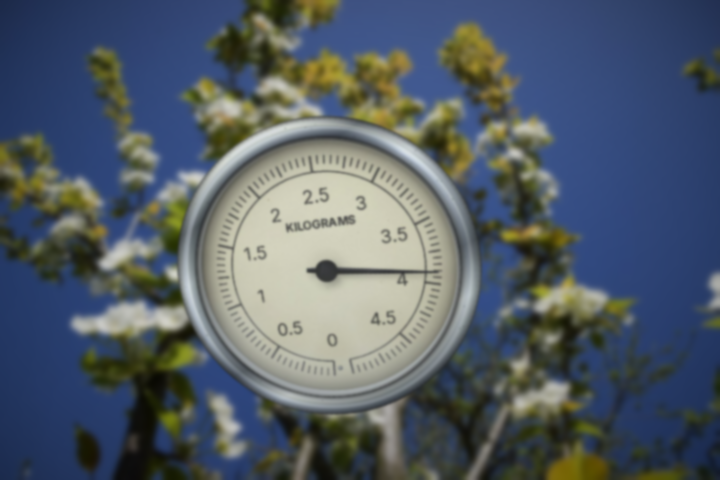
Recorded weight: 3.9
